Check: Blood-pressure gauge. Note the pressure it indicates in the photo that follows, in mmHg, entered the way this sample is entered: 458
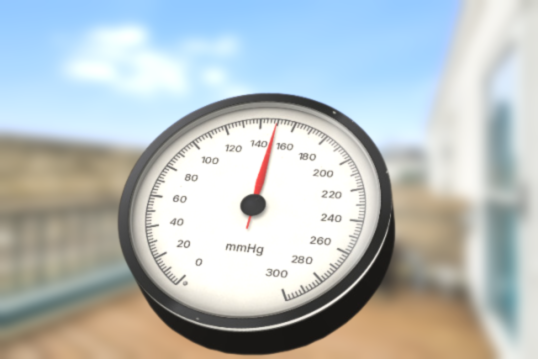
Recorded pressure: 150
